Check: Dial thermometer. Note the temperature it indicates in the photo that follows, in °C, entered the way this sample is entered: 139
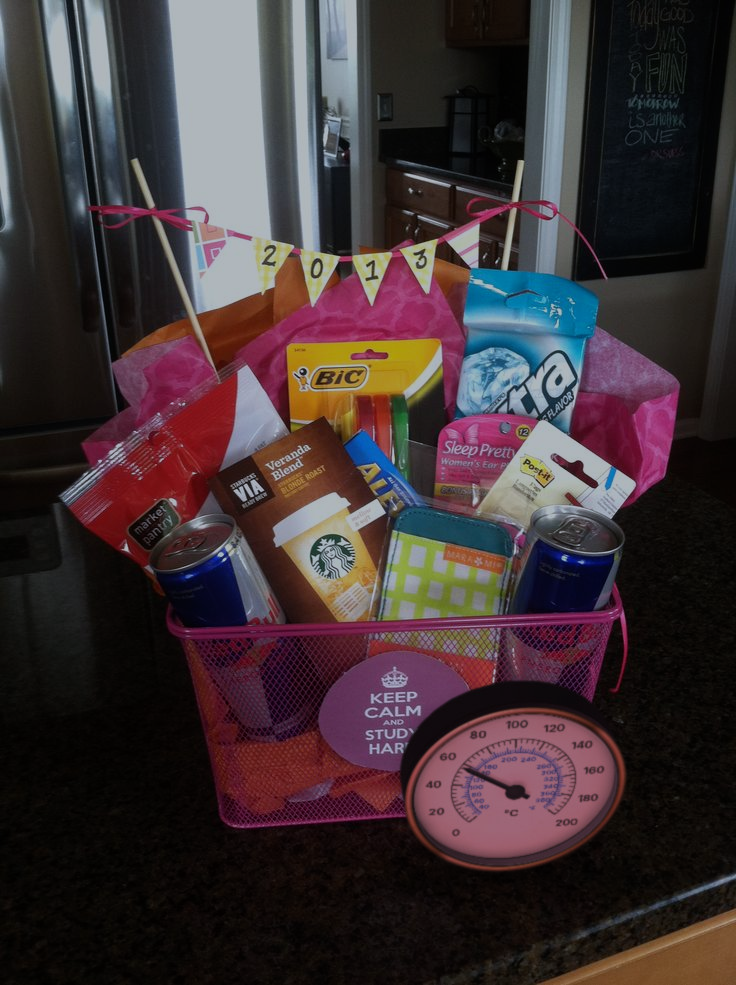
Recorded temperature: 60
